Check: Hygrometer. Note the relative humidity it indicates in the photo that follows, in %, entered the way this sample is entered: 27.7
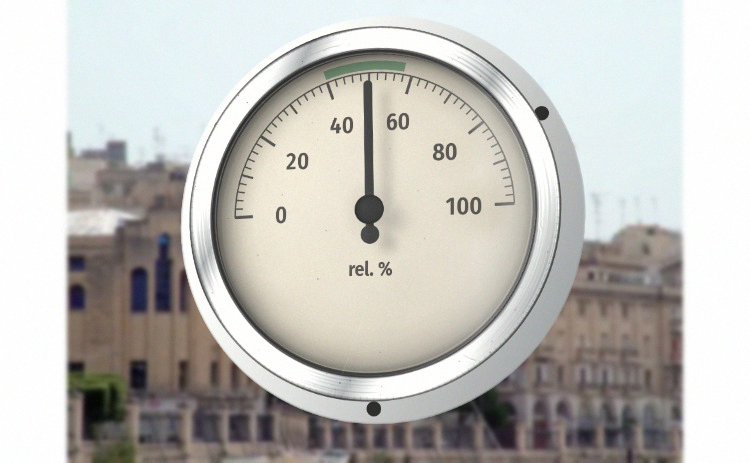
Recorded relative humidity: 50
